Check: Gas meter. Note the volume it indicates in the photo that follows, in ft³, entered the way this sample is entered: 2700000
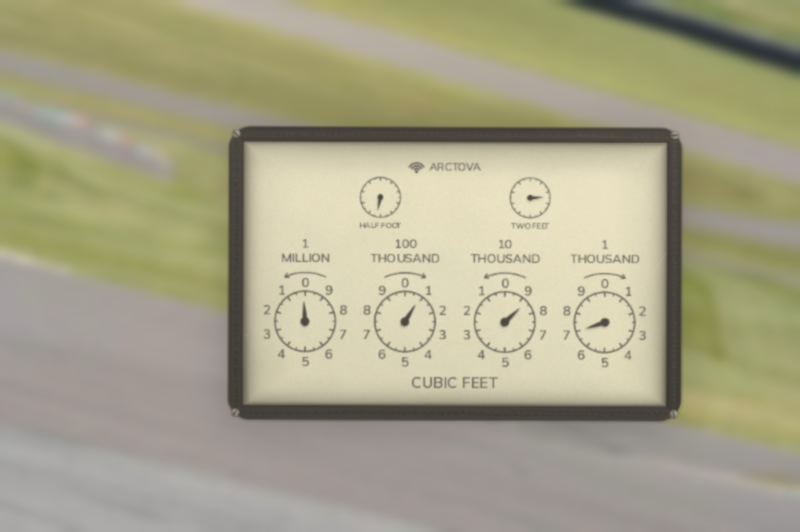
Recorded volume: 8700
